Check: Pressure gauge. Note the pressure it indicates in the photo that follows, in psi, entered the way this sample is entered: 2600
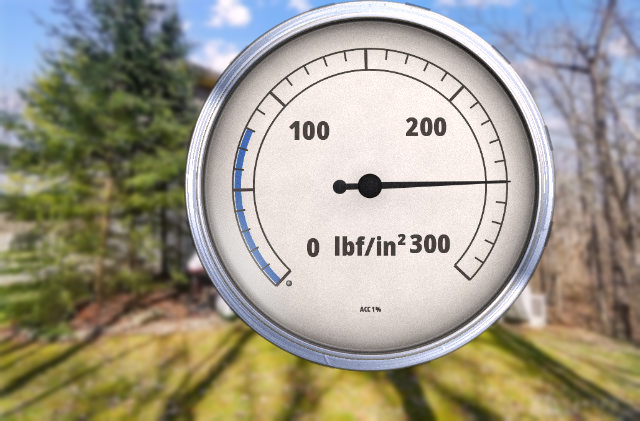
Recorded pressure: 250
